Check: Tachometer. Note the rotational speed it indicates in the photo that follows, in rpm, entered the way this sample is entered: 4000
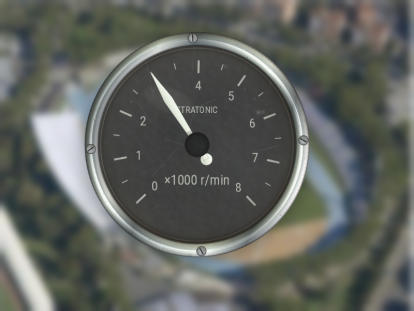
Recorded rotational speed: 3000
